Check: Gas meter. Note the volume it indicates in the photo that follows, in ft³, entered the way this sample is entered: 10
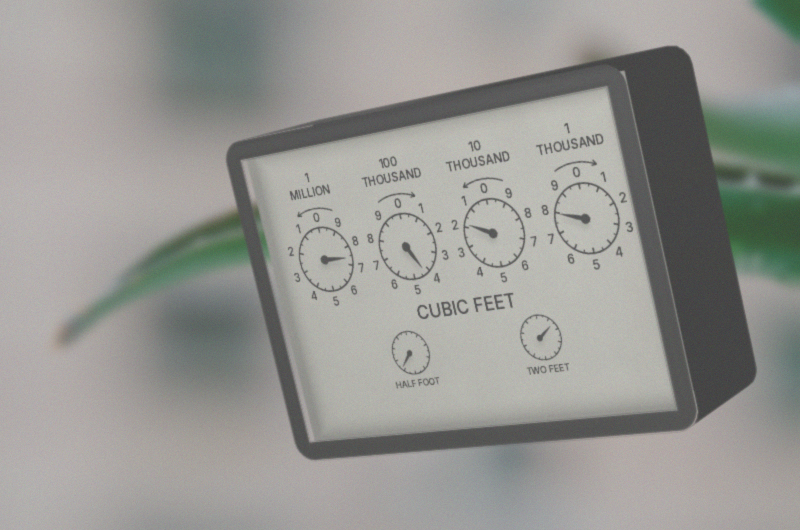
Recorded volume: 741800
